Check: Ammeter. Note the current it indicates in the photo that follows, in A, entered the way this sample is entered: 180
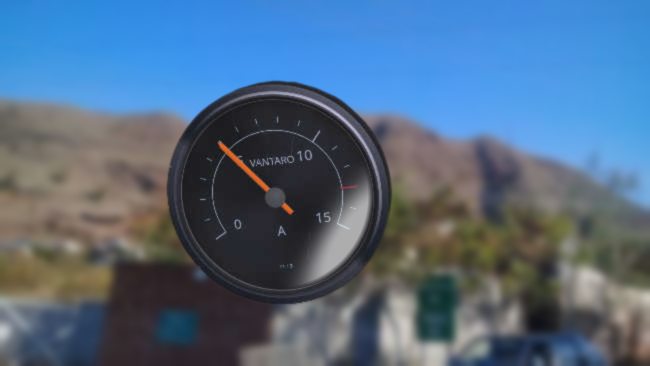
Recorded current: 5
